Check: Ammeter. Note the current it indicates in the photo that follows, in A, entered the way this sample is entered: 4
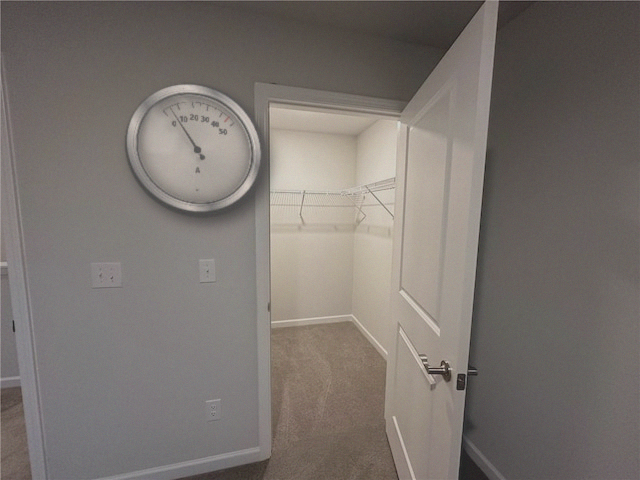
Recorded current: 5
